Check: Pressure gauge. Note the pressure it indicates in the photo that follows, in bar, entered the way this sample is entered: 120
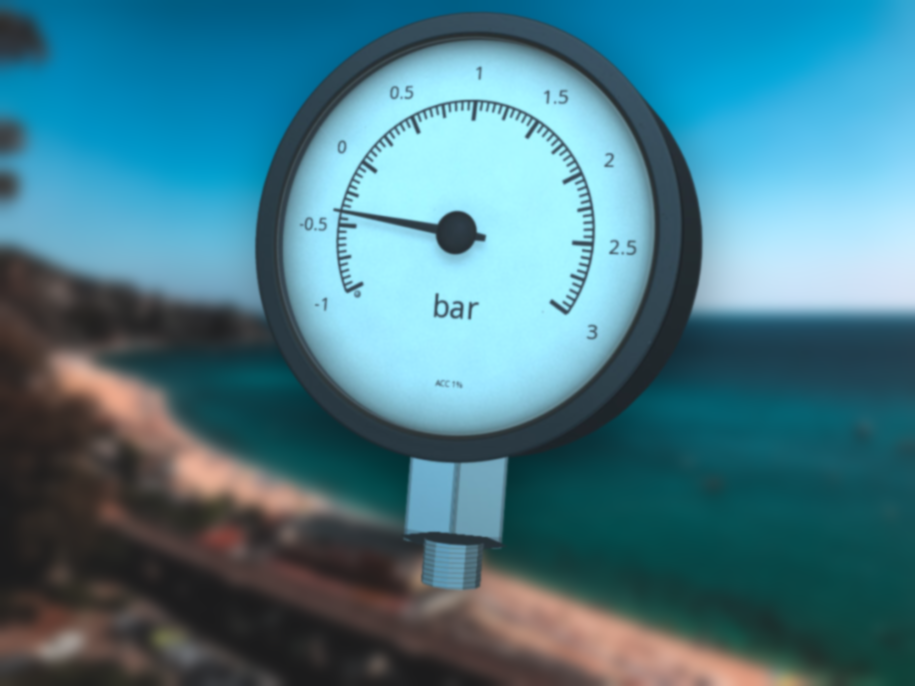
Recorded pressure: -0.4
